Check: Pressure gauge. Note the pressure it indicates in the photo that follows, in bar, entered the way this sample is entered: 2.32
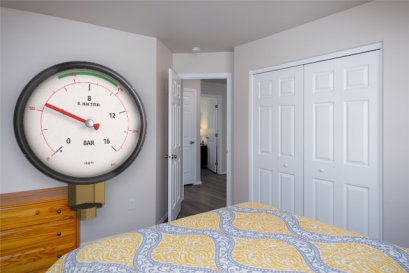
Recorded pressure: 4
